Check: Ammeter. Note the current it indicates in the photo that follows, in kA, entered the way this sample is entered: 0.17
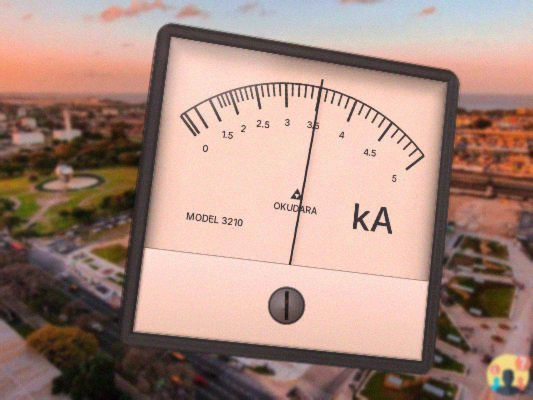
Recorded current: 3.5
